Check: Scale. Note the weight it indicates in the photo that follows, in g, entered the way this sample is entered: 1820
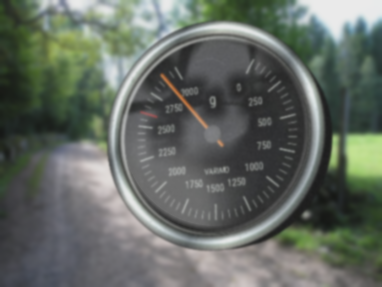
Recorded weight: 2900
